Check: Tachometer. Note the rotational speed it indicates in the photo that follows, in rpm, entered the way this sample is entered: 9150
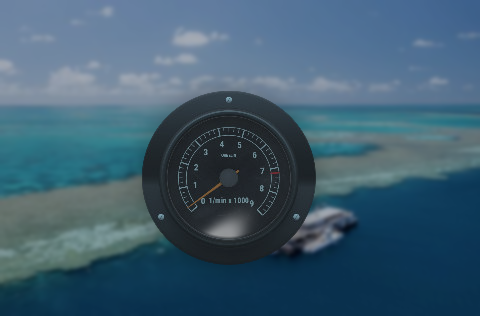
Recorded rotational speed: 200
